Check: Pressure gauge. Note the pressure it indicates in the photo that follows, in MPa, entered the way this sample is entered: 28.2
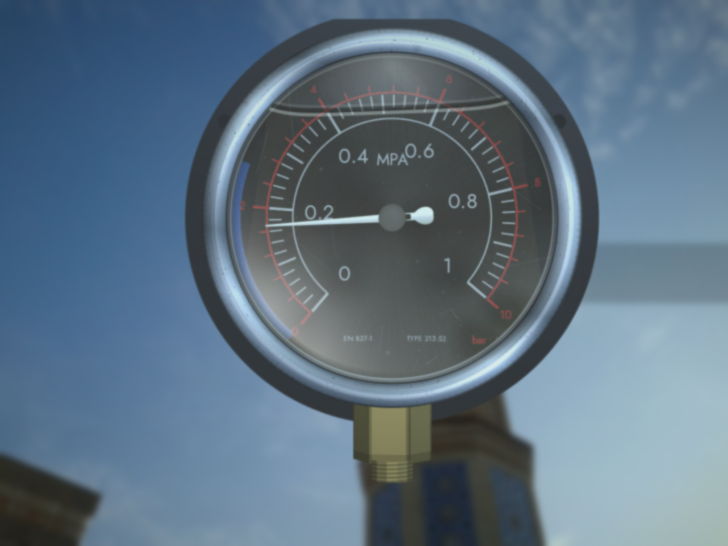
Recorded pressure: 0.17
